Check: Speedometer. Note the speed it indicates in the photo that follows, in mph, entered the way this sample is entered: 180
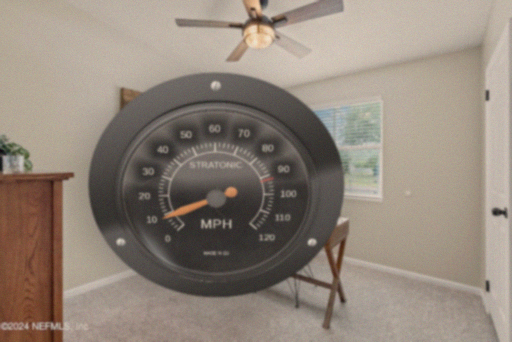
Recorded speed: 10
